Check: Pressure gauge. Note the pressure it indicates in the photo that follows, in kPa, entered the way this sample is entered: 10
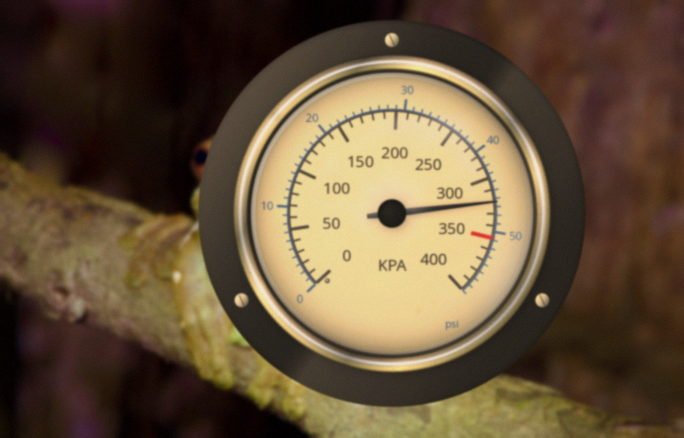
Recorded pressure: 320
